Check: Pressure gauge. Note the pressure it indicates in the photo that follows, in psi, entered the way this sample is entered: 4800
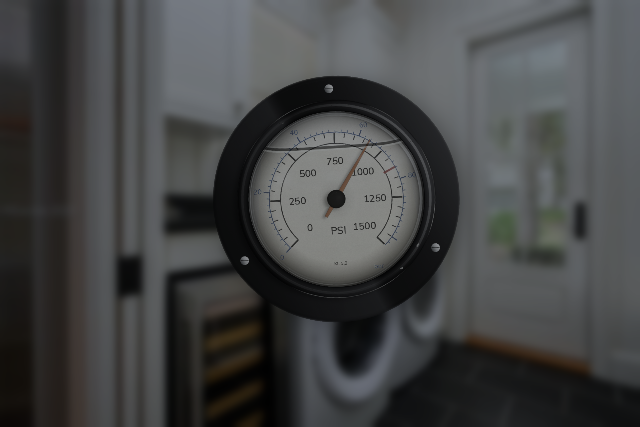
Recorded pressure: 925
